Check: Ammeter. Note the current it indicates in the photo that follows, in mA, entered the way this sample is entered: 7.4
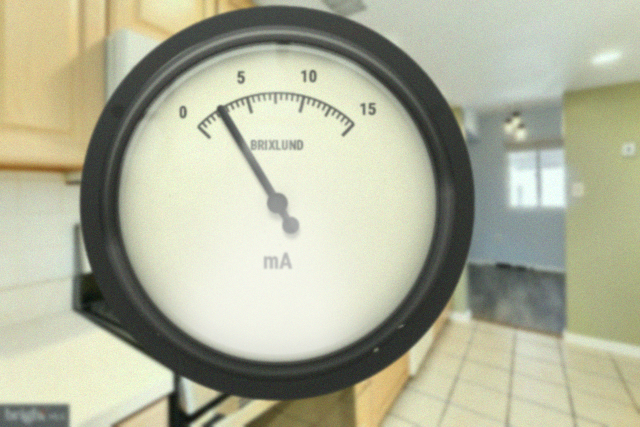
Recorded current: 2.5
